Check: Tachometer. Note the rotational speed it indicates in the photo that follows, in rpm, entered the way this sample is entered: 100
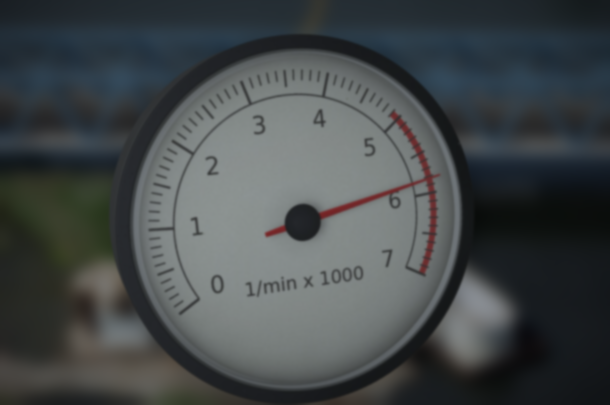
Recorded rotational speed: 5800
